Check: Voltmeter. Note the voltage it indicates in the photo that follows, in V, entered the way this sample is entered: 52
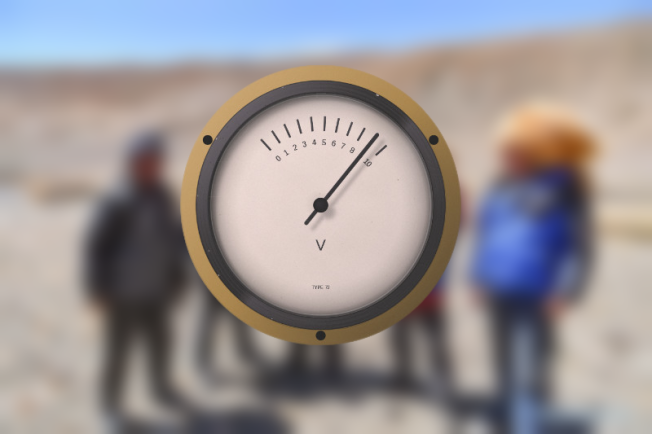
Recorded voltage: 9
